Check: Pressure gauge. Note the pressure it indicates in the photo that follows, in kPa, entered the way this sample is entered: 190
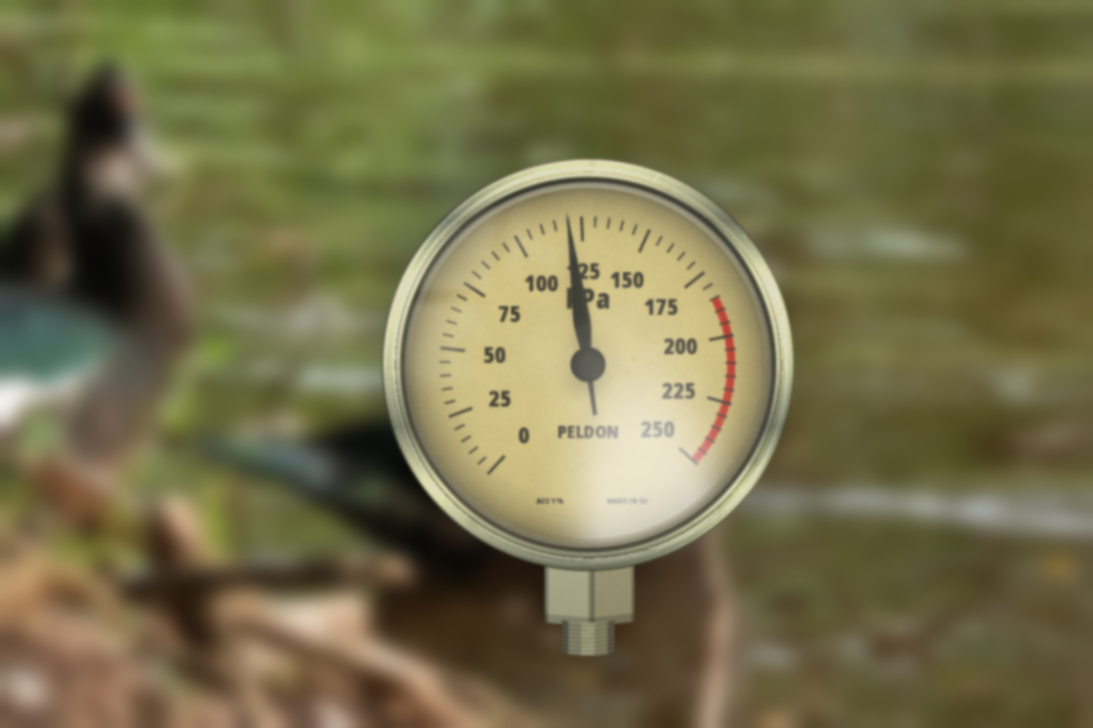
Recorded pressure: 120
